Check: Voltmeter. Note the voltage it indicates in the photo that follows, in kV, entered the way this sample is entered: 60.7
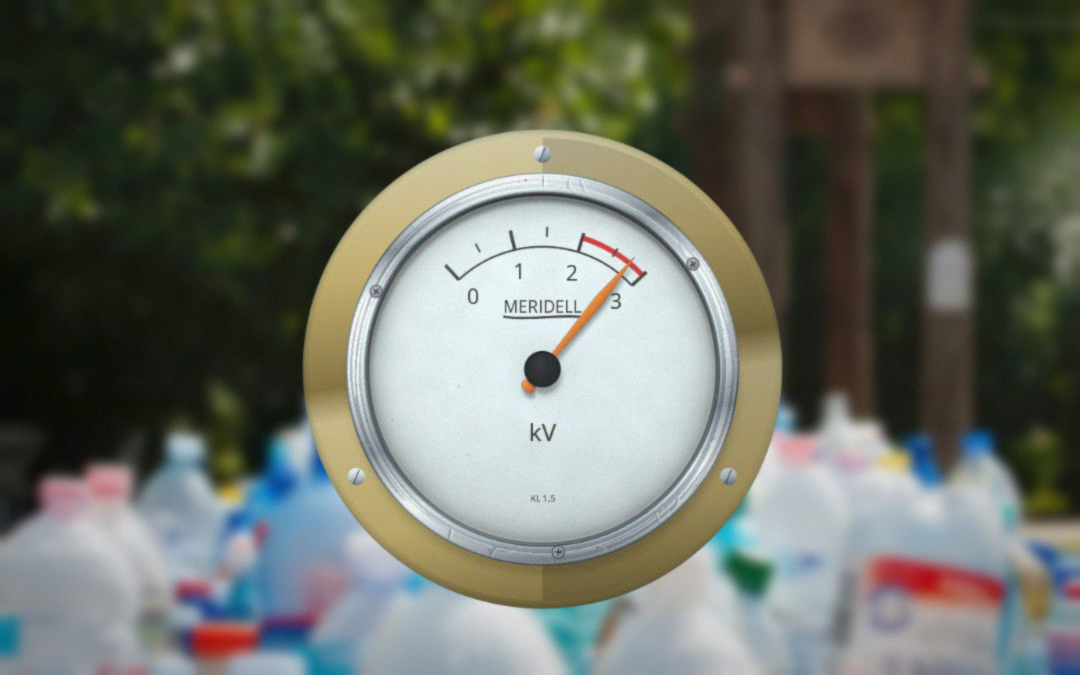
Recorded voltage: 2.75
